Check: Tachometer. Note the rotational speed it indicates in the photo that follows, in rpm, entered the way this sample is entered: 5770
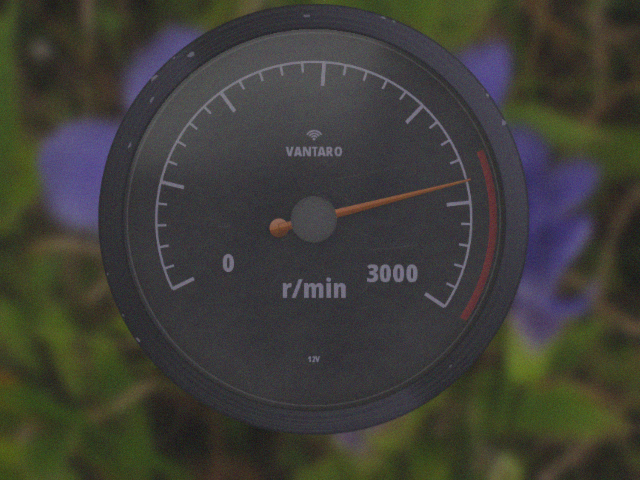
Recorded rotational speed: 2400
